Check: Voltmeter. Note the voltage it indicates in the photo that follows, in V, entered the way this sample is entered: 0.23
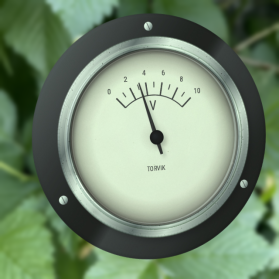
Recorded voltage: 3
